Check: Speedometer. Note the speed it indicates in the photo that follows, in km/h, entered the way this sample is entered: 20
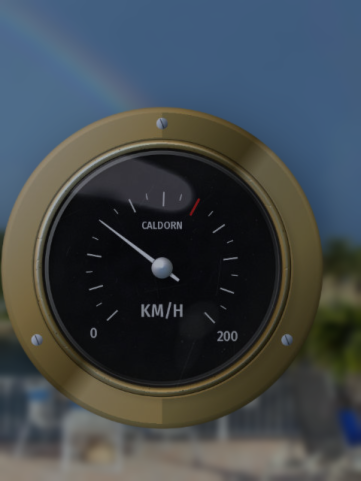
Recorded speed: 60
